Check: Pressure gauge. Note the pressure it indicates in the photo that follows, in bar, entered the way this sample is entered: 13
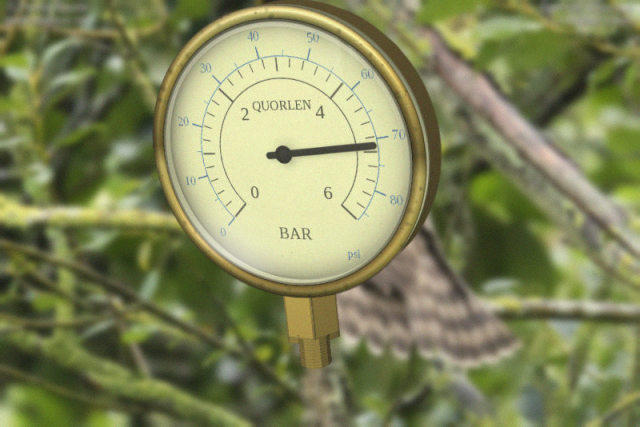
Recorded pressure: 4.9
